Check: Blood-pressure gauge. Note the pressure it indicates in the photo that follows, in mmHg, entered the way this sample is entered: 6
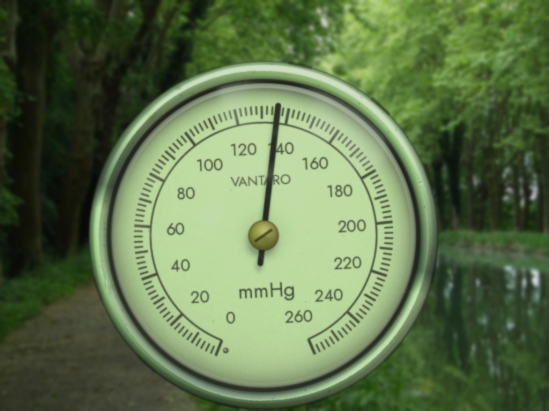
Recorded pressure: 136
